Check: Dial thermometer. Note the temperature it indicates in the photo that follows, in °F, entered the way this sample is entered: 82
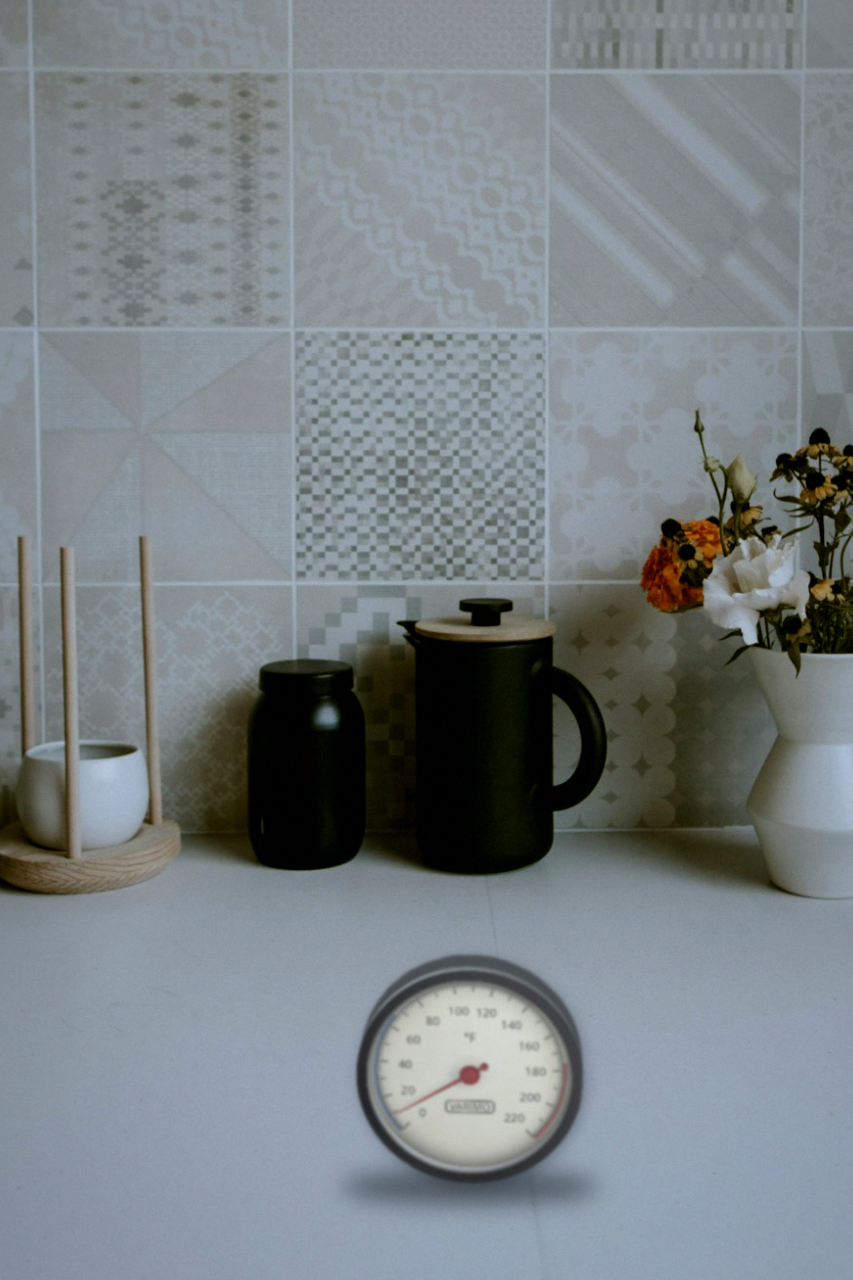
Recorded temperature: 10
